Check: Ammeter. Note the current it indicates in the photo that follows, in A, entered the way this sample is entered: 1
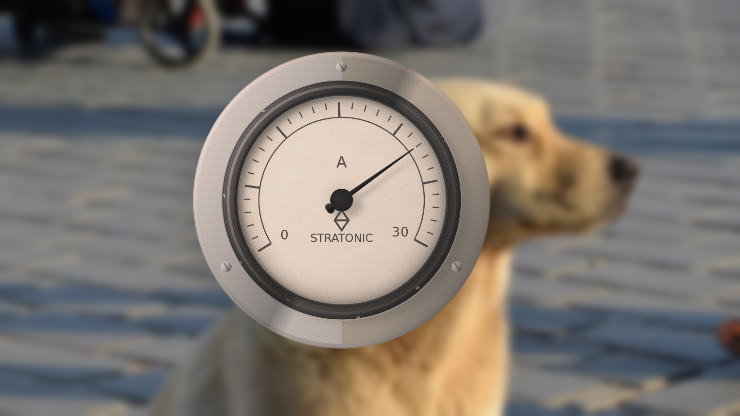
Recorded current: 22
